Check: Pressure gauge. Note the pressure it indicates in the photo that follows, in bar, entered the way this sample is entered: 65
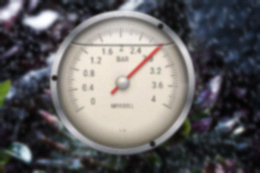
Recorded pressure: 2.8
